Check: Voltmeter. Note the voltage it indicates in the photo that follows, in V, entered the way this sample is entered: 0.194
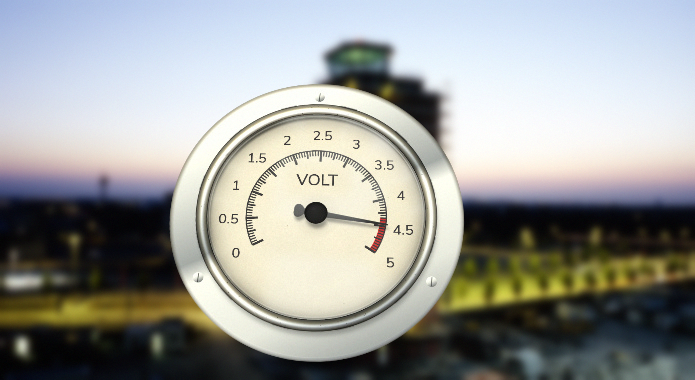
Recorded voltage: 4.5
